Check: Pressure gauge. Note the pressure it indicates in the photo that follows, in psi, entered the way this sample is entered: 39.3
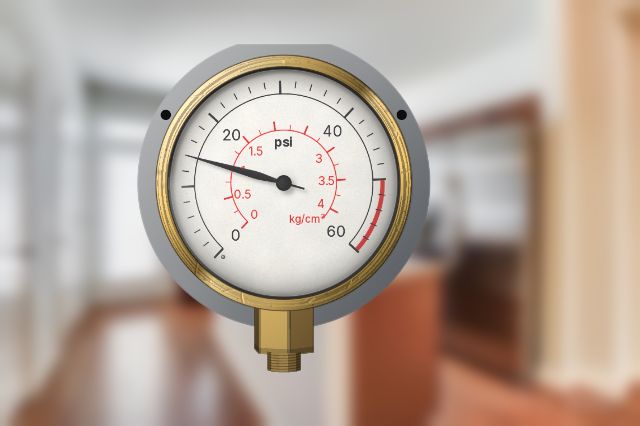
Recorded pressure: 14
